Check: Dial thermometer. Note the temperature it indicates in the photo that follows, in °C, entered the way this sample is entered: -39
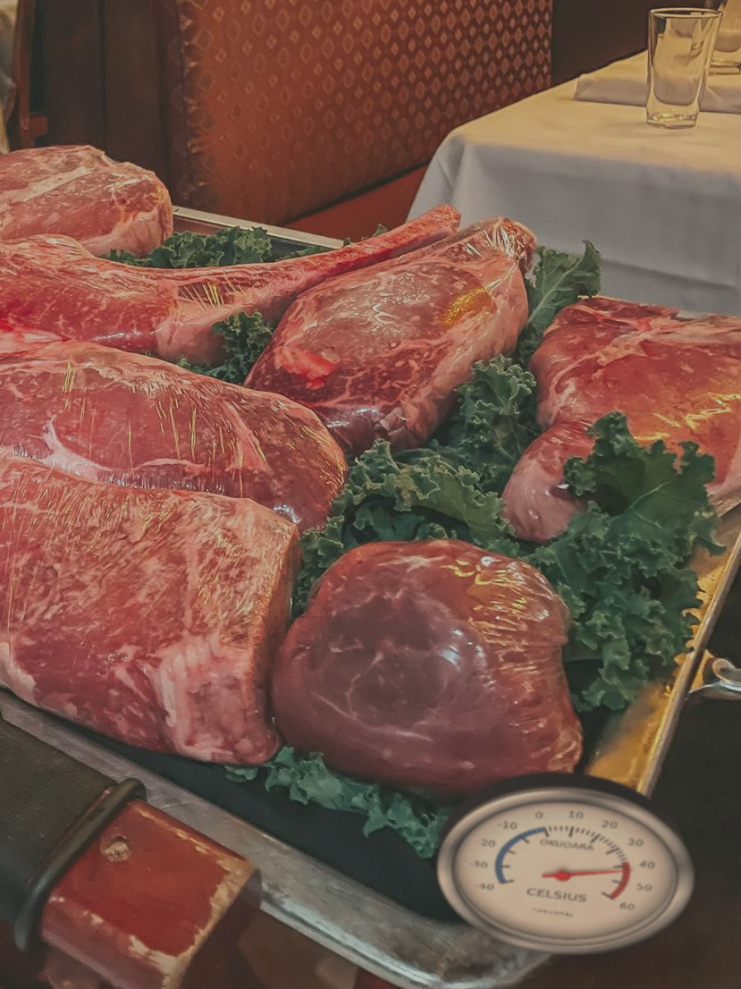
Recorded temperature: 40
